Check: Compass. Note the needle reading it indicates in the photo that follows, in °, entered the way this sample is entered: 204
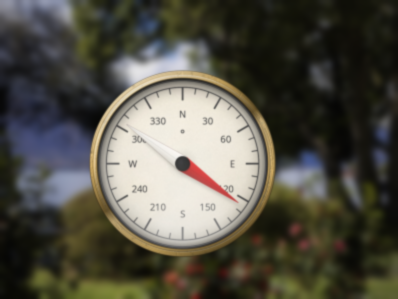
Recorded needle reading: 125
